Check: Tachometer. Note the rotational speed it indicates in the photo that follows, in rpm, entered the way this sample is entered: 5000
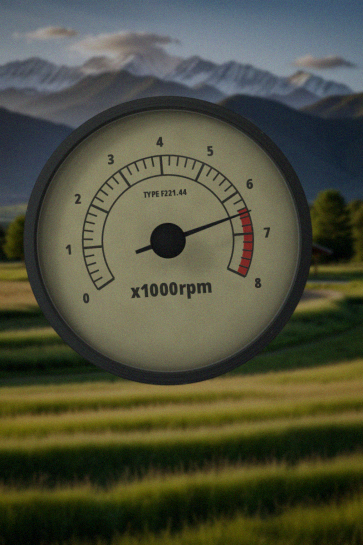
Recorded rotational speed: 6500
